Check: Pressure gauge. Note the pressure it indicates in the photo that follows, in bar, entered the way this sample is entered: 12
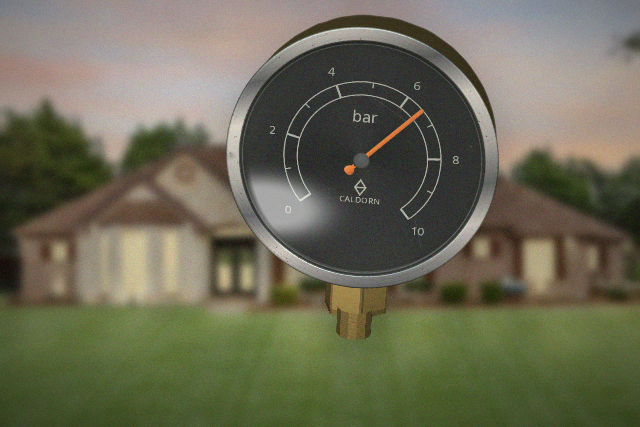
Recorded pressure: 6.5
